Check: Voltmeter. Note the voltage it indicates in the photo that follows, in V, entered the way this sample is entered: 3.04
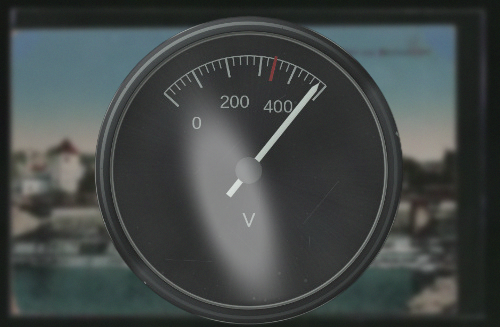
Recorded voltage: 480
